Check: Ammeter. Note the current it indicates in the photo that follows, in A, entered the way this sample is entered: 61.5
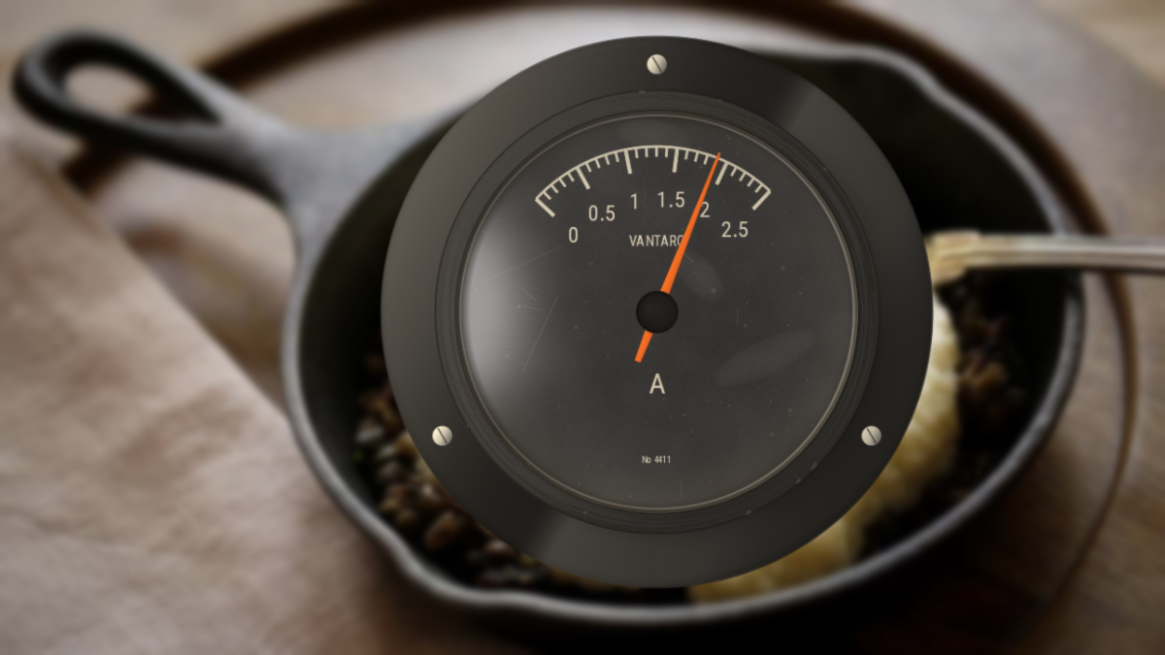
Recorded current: 1.9
